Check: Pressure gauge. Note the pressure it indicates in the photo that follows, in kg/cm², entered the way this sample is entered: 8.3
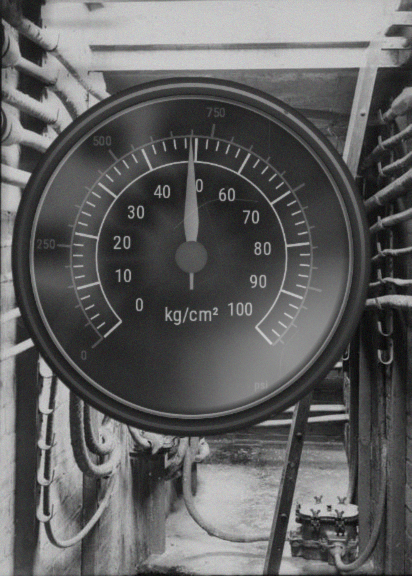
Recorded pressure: 49
